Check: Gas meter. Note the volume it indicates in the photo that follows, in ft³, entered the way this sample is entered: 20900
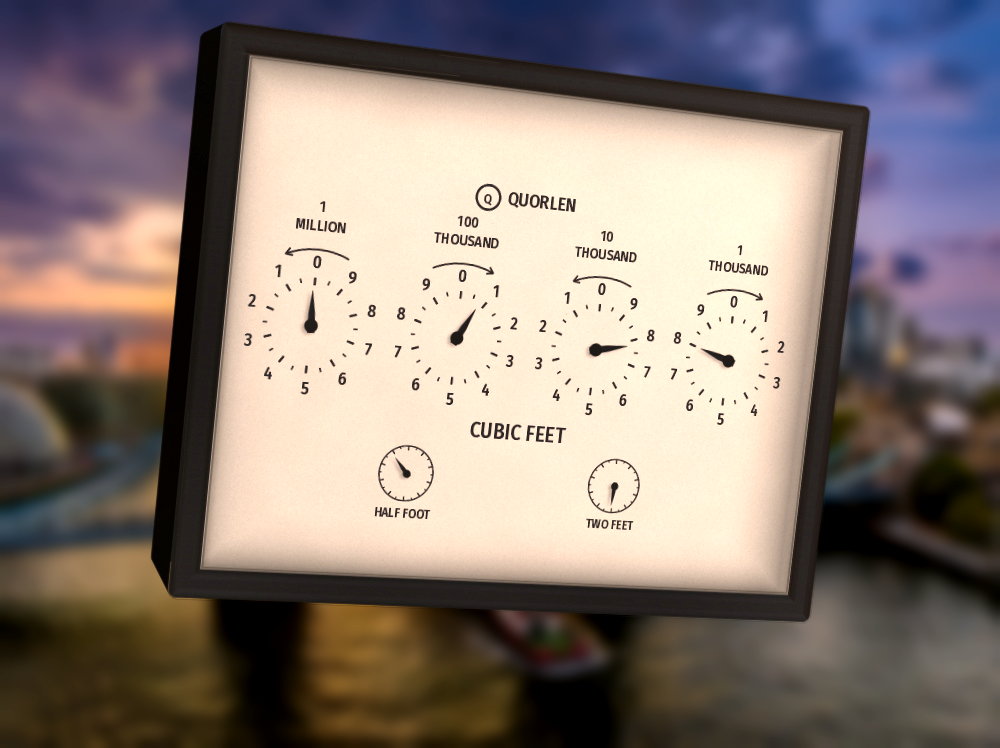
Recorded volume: 7800
